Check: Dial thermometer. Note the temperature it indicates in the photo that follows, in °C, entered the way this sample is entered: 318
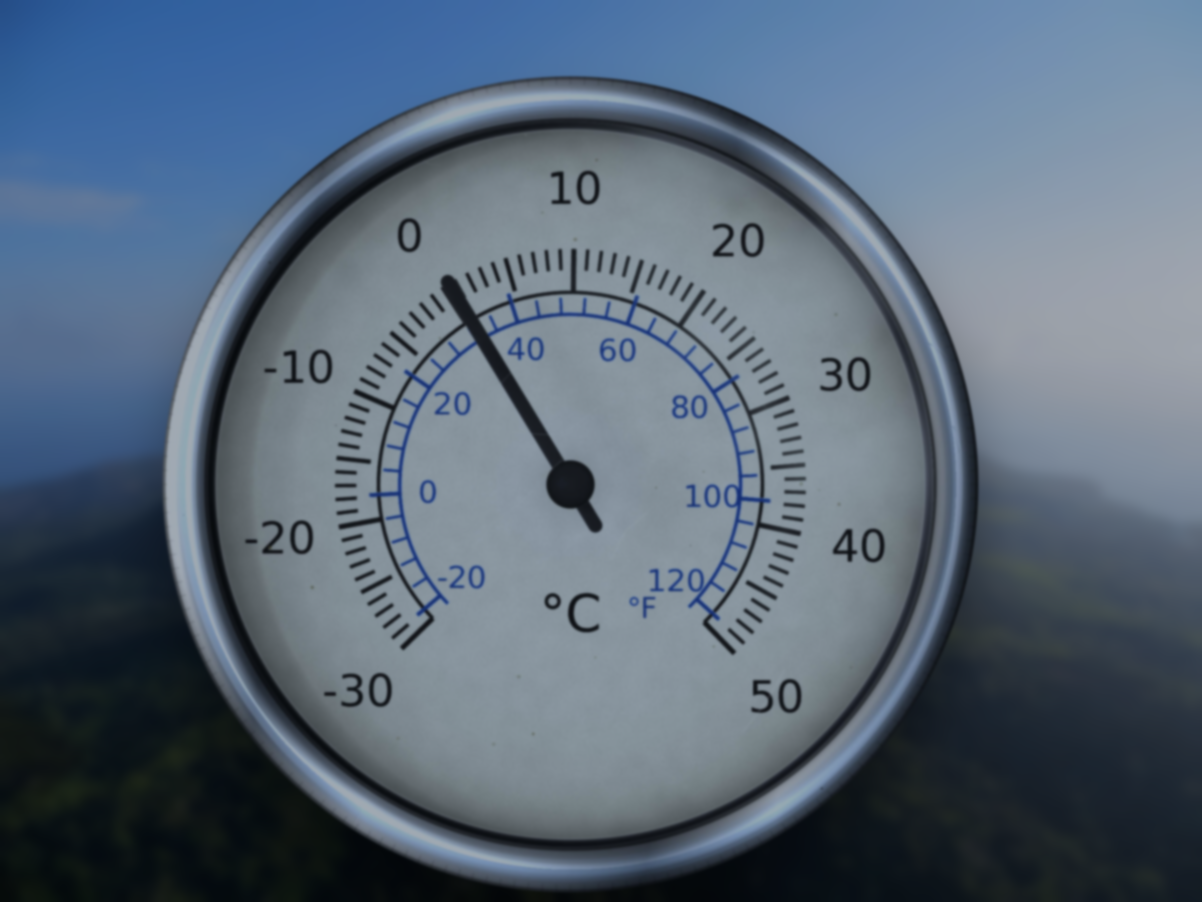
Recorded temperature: 0.5
